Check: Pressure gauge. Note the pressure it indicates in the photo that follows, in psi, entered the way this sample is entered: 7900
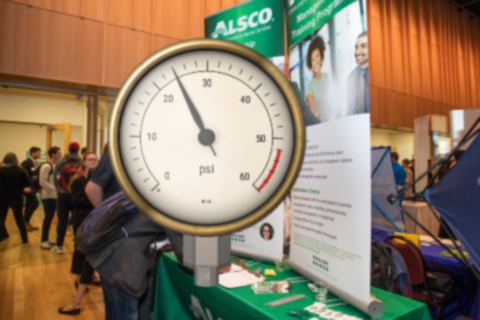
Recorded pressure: 24
